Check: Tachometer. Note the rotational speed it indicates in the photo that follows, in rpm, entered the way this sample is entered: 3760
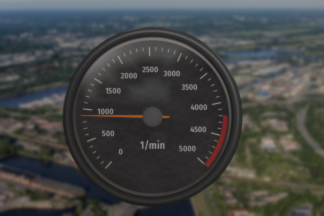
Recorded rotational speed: 900
